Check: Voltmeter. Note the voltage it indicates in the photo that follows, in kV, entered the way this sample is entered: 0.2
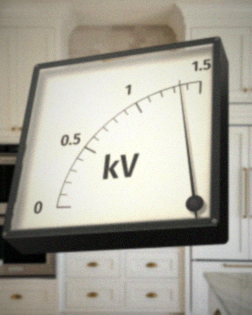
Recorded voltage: 1.35
